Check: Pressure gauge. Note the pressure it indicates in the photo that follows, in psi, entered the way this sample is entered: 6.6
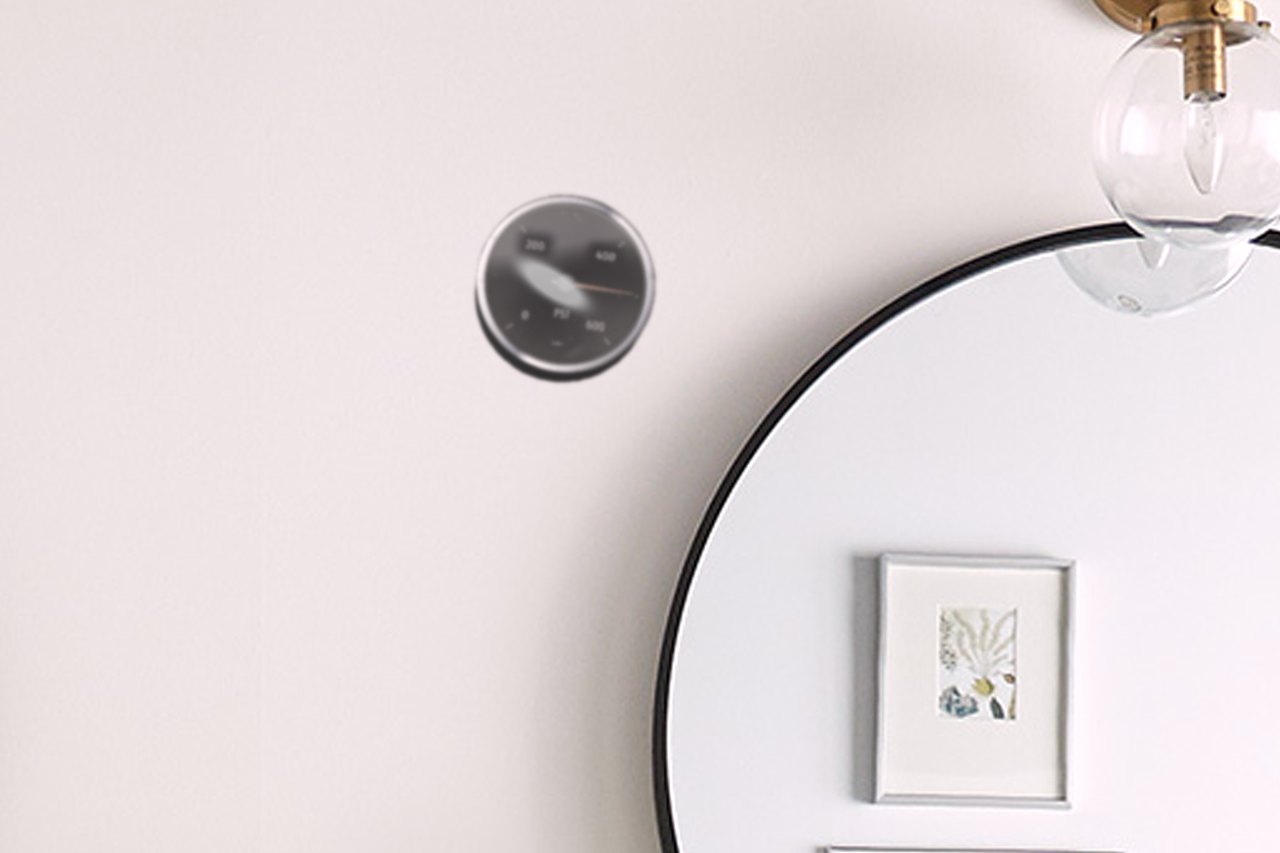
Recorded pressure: 500
